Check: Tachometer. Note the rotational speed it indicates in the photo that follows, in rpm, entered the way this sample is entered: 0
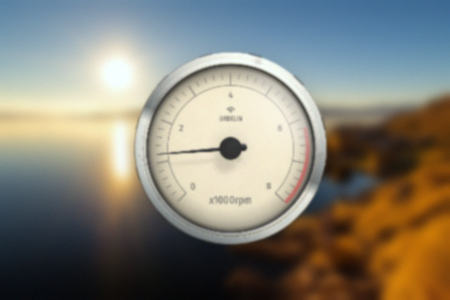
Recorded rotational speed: 1200
